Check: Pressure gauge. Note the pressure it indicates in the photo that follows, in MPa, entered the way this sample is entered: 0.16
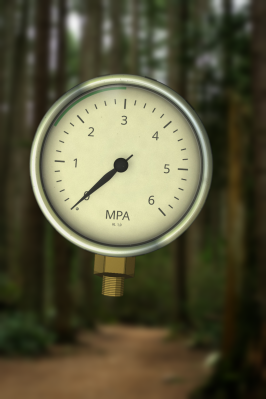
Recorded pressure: 0
